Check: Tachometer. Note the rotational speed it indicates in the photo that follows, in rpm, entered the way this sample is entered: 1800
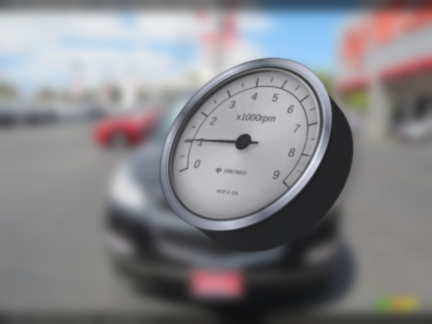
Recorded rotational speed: 1000
